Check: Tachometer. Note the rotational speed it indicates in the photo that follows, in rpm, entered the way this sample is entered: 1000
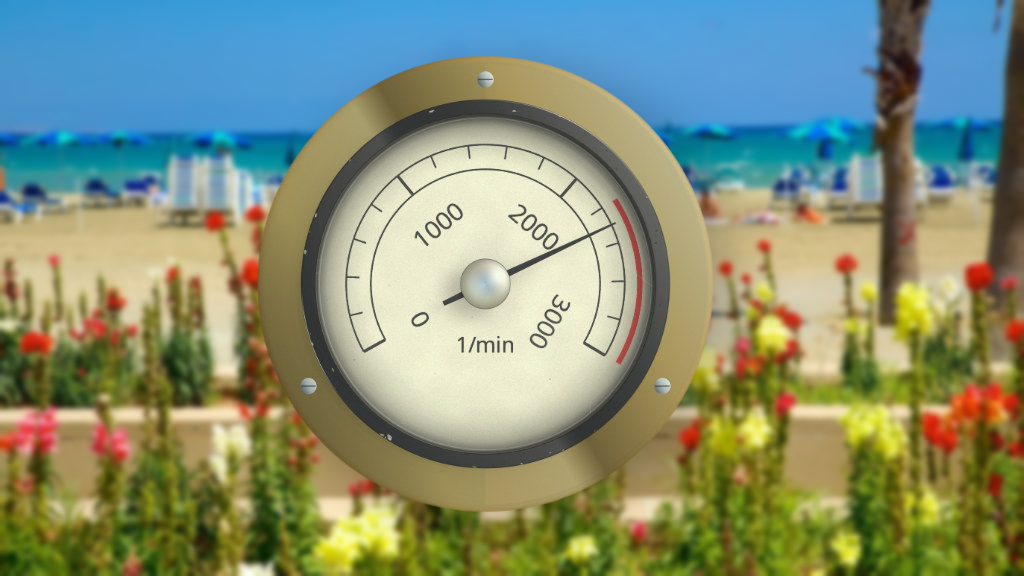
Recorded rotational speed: 2300
